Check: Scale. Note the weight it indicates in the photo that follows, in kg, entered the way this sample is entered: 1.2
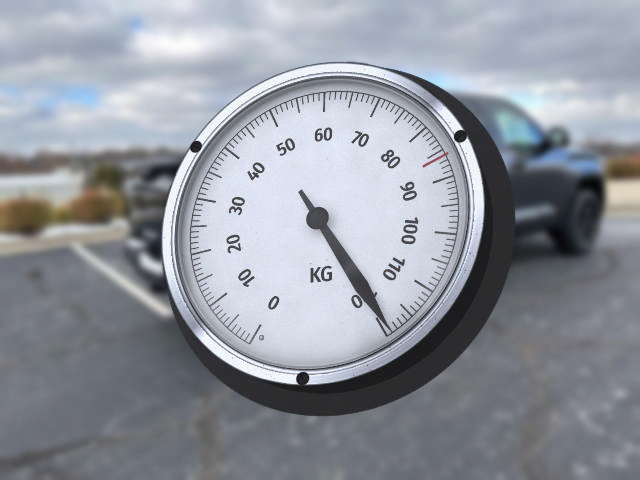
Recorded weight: 119
